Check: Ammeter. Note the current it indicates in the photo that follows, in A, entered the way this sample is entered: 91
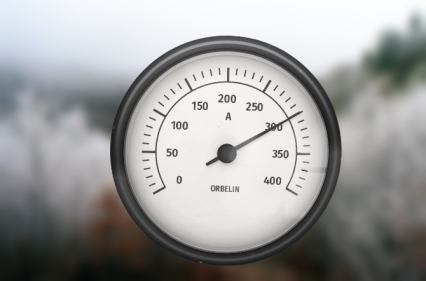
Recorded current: 300
